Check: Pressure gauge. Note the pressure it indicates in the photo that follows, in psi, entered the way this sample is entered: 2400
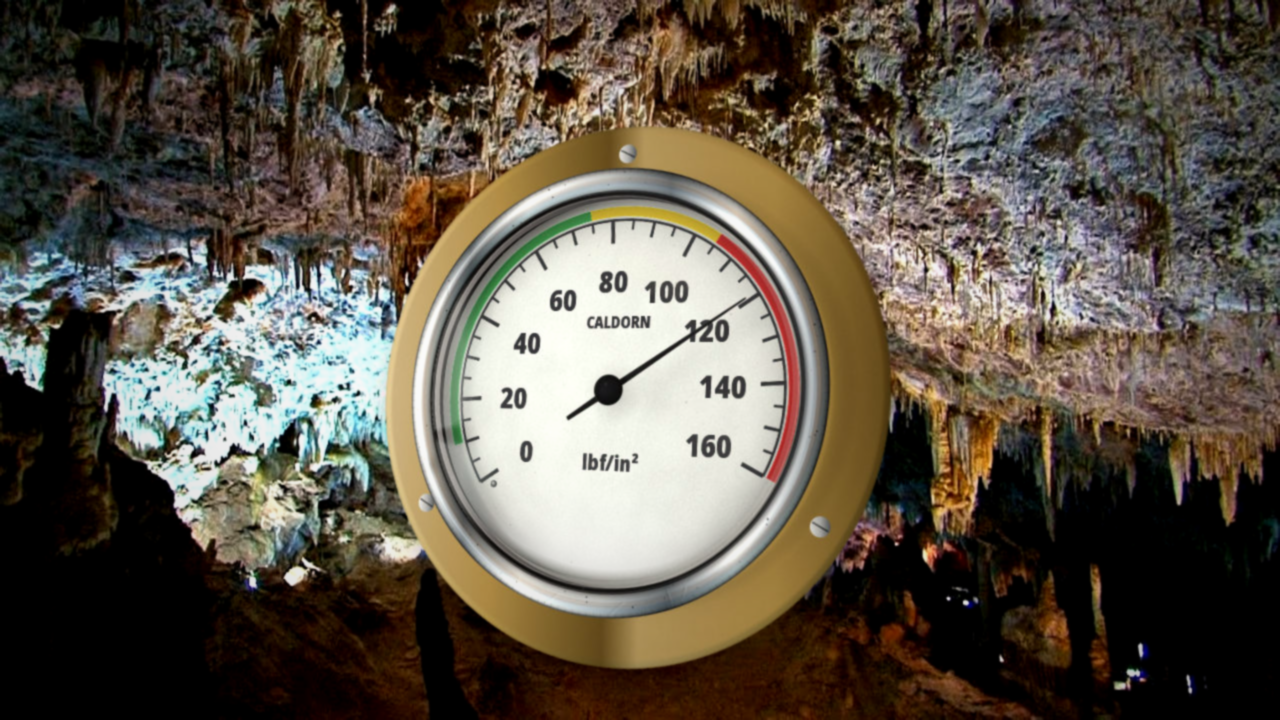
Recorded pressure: 120
